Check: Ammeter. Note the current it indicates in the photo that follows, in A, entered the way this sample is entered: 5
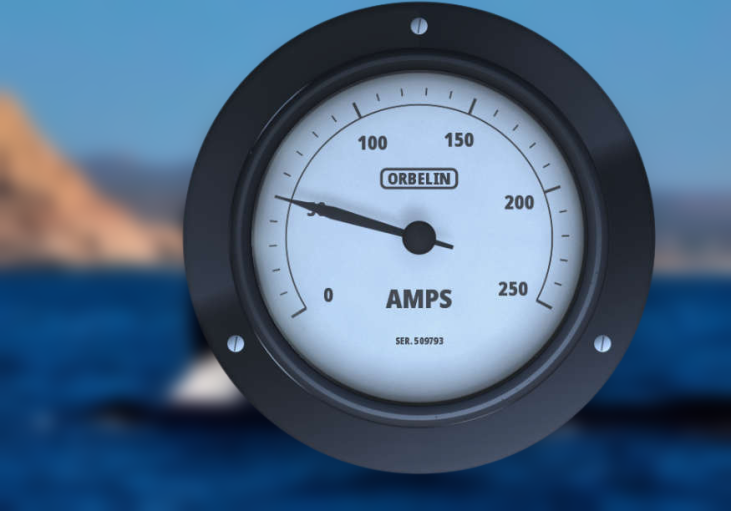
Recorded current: 50
